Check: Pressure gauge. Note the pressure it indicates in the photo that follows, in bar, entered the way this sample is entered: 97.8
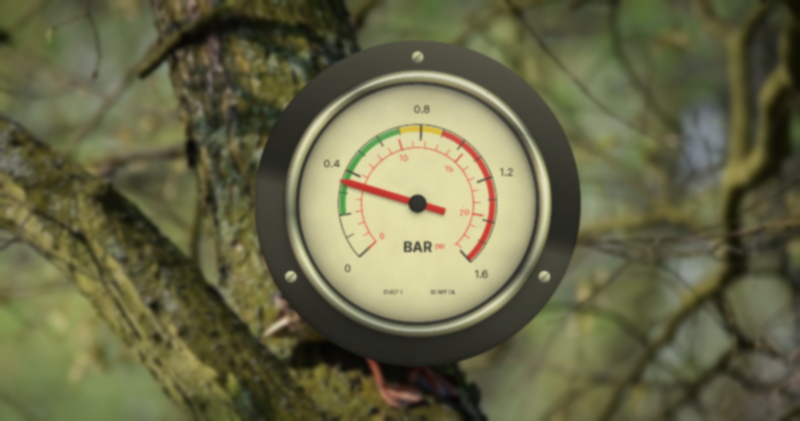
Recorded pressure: 0.35
